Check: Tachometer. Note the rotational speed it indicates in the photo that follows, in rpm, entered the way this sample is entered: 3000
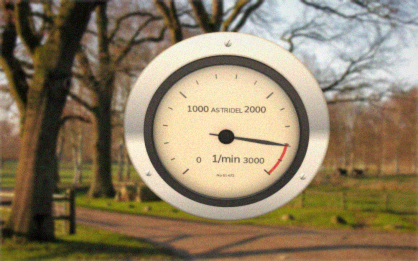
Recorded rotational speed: 2600
